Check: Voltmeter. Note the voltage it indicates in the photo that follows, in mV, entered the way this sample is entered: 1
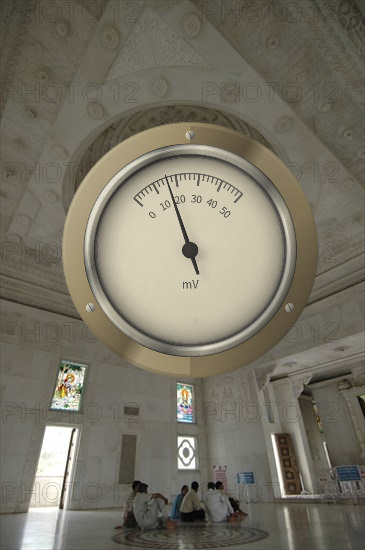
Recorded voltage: 16
